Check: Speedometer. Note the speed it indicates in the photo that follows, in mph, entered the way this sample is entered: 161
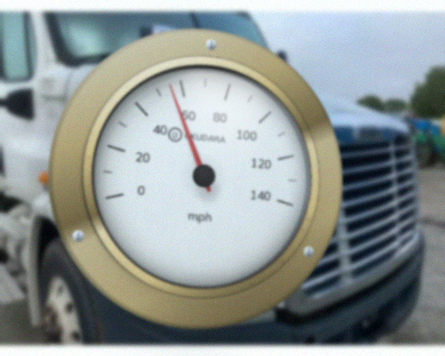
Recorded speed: 55
